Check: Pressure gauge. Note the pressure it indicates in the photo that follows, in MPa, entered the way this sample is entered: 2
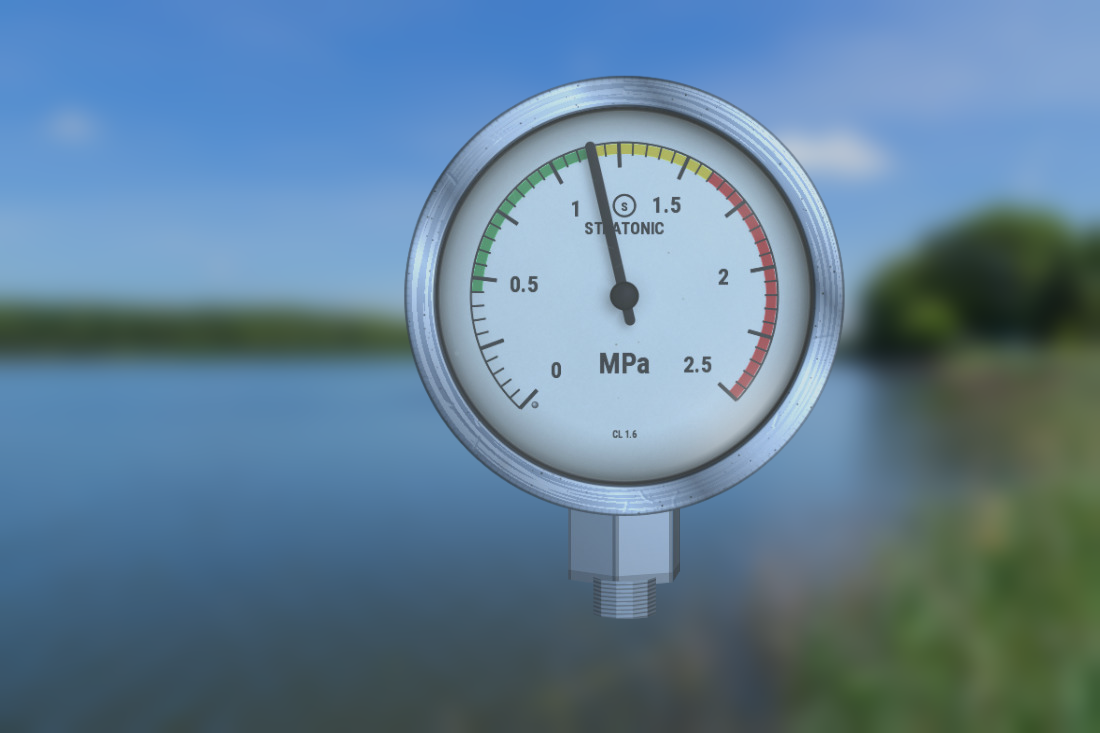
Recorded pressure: 1.15
